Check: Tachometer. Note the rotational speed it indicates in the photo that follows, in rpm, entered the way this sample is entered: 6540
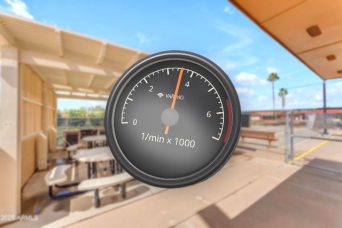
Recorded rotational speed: 3600
